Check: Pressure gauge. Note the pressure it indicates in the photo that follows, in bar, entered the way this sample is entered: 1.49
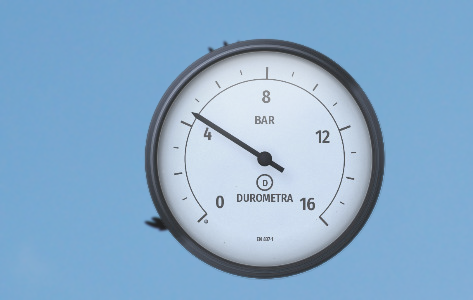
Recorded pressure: 4.5
